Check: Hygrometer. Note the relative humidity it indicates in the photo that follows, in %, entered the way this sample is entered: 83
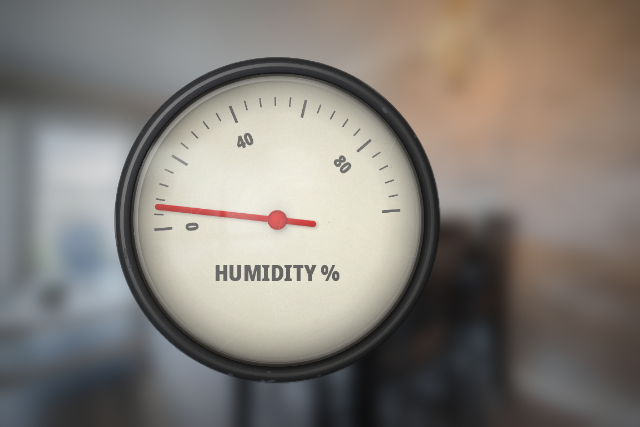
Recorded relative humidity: 6
